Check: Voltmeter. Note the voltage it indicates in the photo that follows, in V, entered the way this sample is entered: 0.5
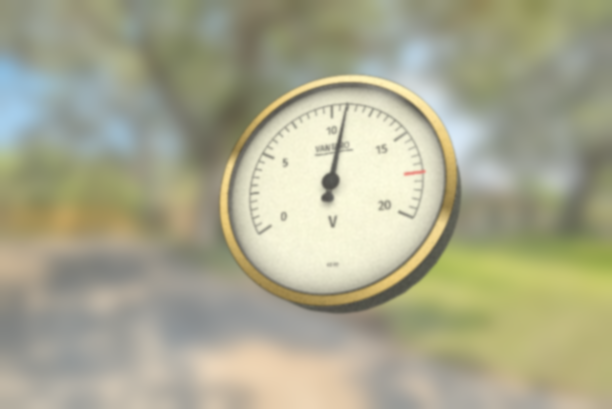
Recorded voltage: 11
